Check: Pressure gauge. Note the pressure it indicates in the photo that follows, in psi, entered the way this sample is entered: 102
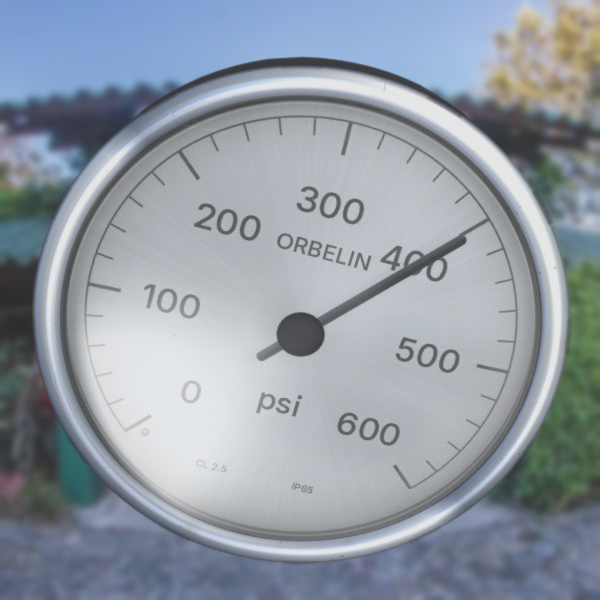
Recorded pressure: 400
